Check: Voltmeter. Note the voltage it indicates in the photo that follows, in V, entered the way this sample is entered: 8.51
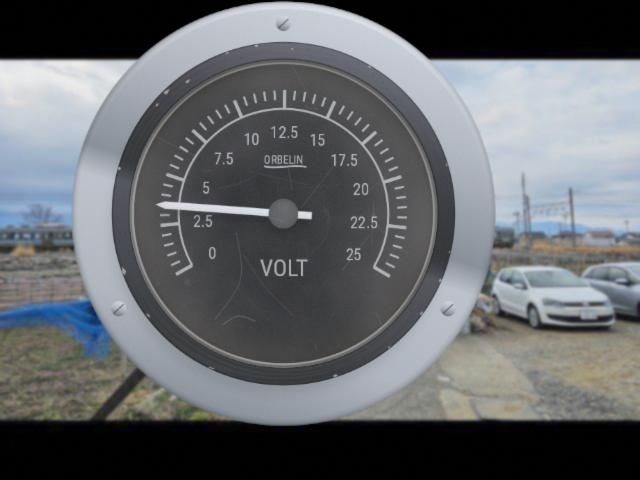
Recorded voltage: 3.5
